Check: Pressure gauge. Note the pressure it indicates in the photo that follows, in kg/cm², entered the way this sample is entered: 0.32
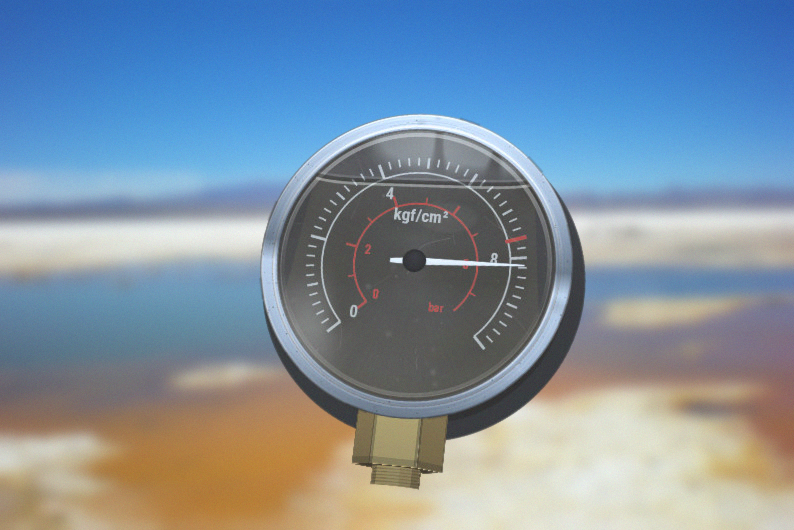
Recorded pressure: 8.2
